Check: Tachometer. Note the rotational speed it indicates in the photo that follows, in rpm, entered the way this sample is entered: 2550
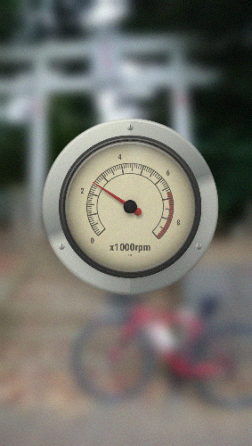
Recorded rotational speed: 2500
